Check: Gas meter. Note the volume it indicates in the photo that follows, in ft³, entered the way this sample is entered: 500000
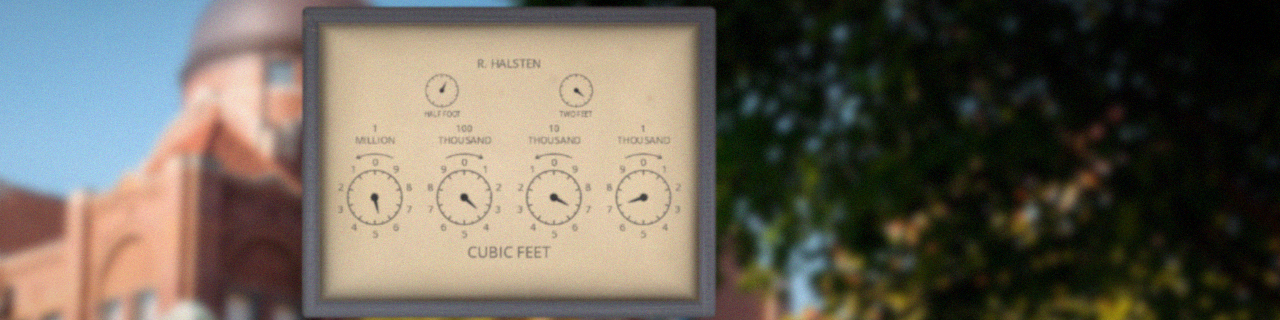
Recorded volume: 536700
